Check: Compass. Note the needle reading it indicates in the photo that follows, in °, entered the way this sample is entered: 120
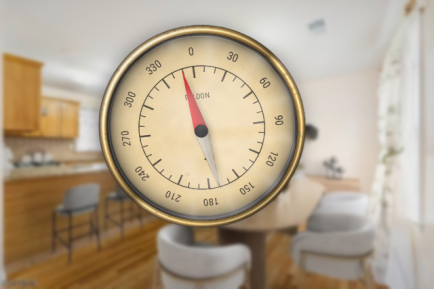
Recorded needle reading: 350
